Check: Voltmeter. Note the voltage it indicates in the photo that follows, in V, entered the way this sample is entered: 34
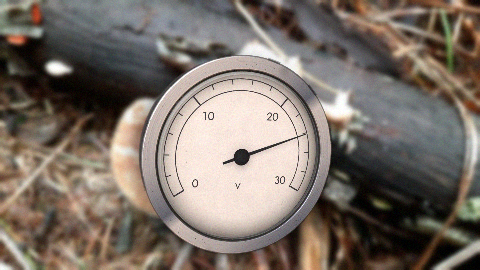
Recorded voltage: 24
